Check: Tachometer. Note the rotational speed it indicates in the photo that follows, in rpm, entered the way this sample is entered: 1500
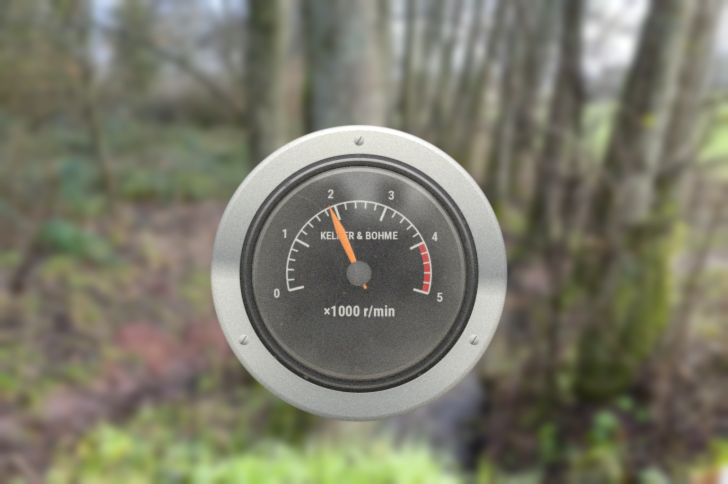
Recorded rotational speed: 1900
